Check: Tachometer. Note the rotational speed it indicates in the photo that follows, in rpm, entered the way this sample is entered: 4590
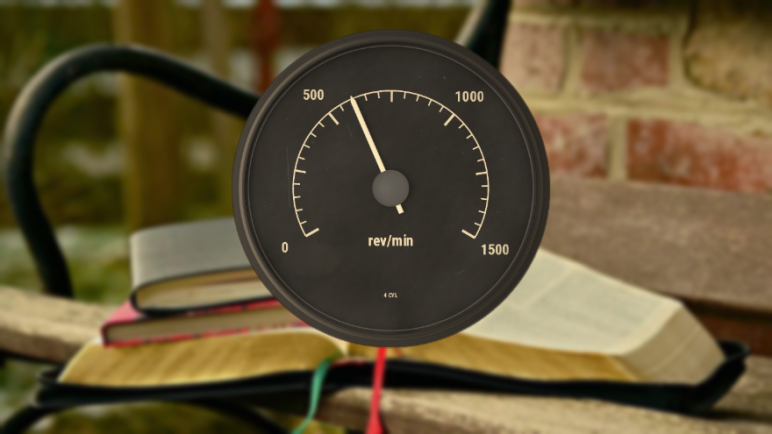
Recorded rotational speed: 600
